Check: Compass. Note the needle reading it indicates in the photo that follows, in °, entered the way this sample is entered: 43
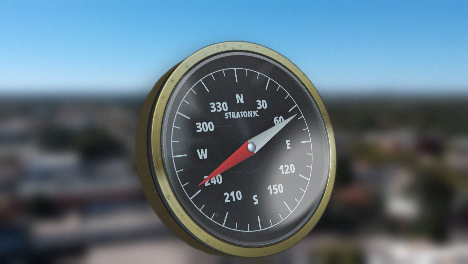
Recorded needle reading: 245
